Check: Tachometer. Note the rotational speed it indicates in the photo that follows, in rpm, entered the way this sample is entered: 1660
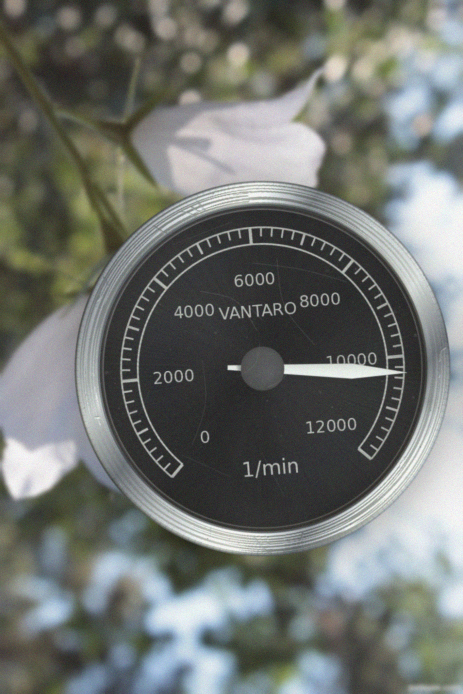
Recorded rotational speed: 10300
